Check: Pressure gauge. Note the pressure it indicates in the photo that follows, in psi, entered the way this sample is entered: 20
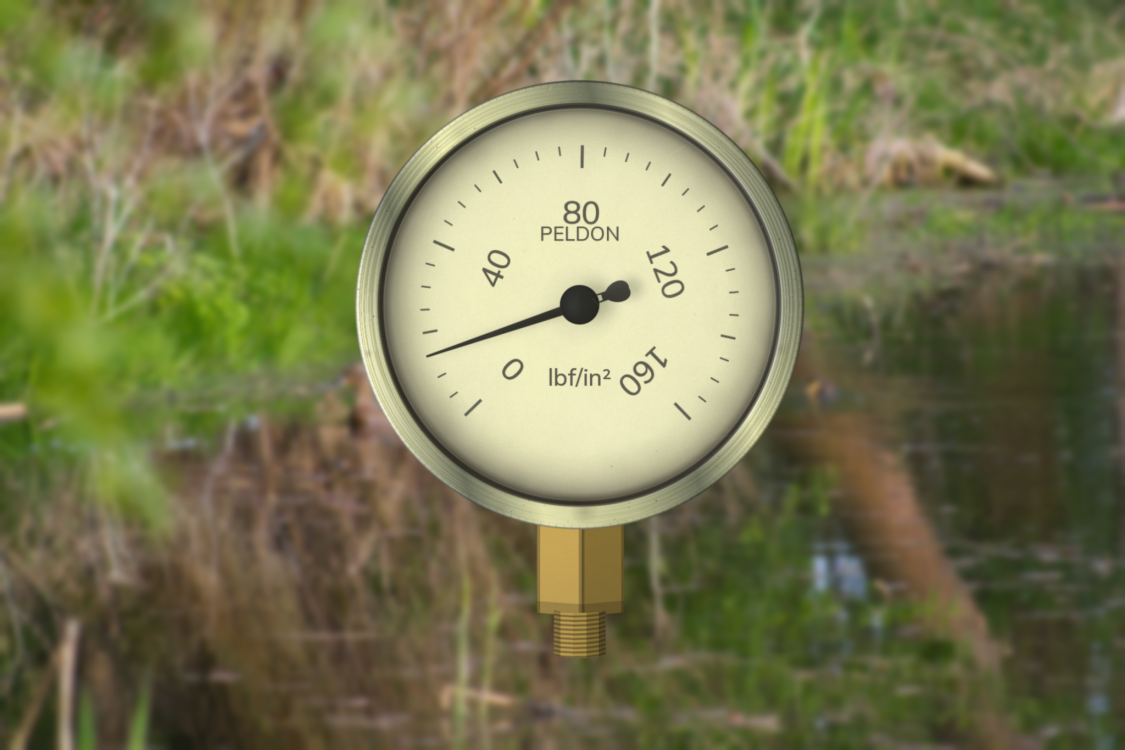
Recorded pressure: 15
